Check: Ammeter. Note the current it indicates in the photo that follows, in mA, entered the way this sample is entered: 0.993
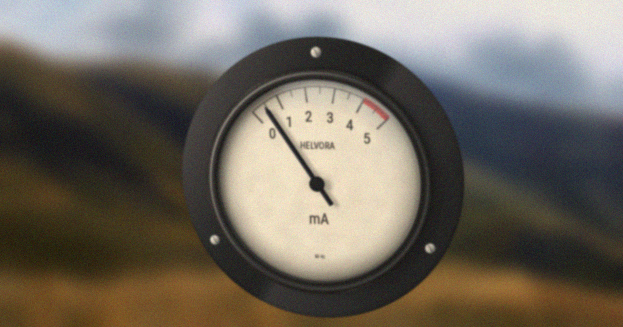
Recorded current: 0.5
